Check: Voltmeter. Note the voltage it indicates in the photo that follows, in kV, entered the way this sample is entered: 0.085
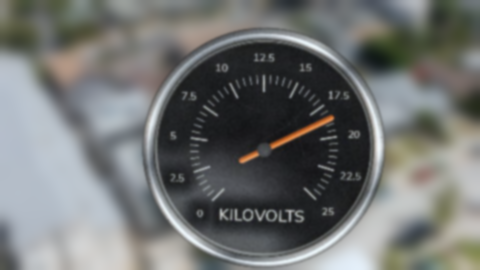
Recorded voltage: 18.5
